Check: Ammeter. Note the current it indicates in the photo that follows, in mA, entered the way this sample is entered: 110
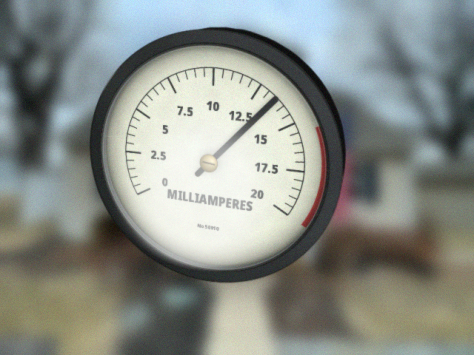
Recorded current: 13.5
